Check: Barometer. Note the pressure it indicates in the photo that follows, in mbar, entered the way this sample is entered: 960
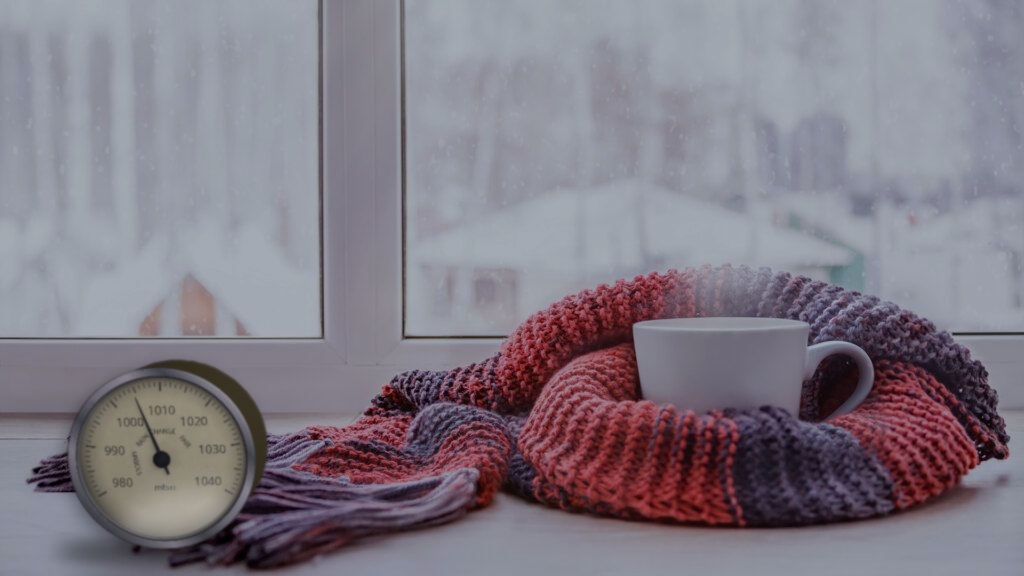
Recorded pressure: 1005
